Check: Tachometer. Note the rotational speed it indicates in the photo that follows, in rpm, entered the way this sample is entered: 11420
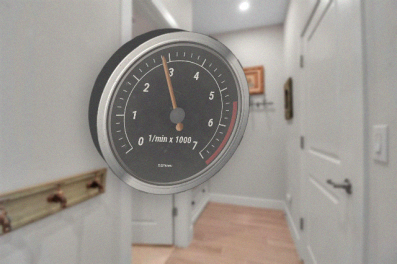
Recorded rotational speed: 2800
